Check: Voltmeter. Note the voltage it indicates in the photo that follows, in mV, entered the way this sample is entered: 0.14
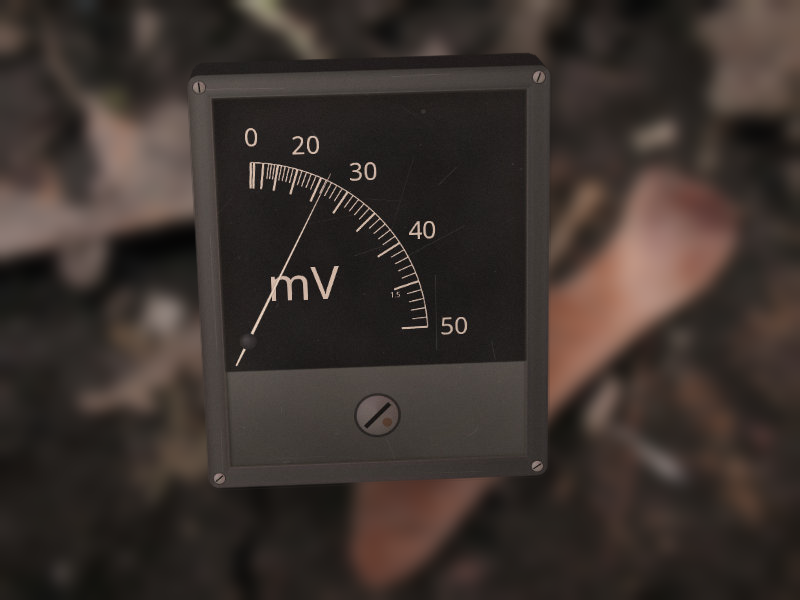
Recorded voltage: 26
